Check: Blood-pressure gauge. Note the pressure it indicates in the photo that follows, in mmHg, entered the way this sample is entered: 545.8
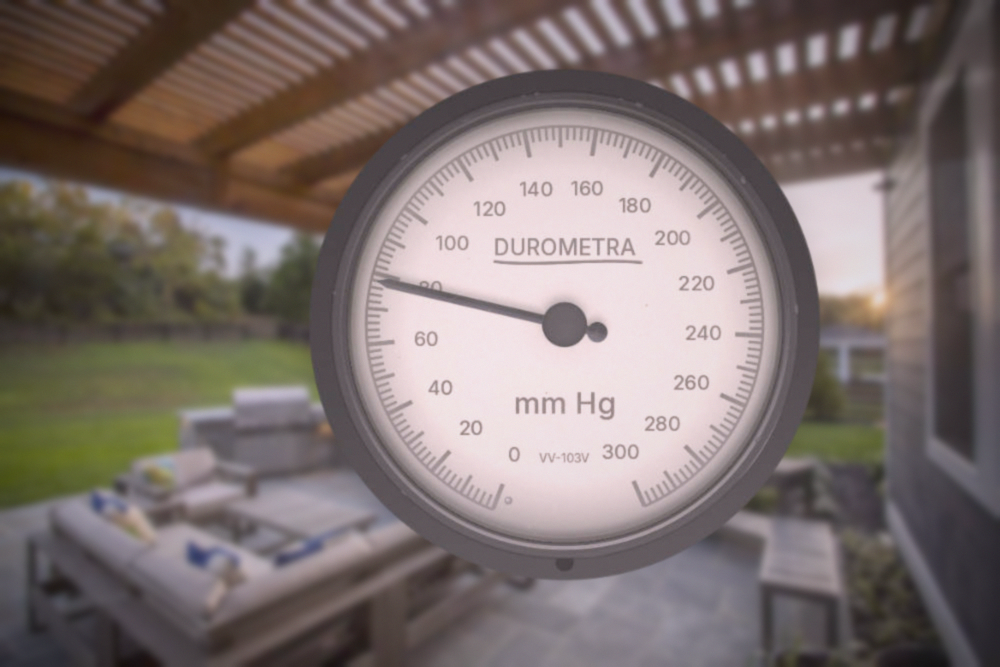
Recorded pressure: 78
